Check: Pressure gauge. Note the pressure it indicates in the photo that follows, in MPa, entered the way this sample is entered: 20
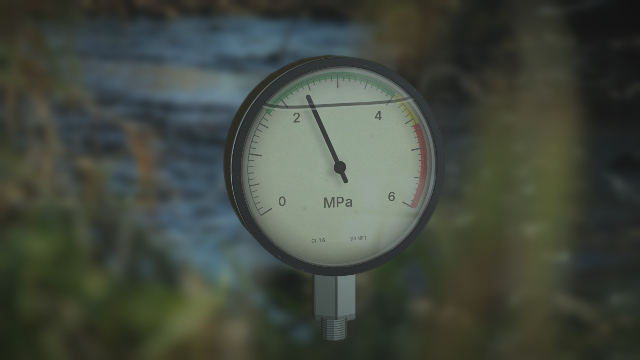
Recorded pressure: 2.4
